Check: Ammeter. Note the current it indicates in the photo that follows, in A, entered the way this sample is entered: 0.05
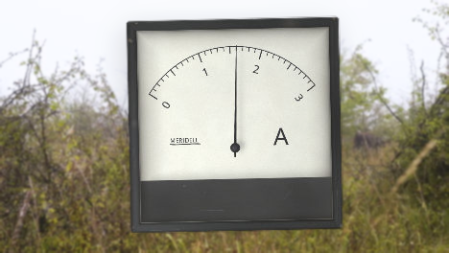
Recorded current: 1.6
